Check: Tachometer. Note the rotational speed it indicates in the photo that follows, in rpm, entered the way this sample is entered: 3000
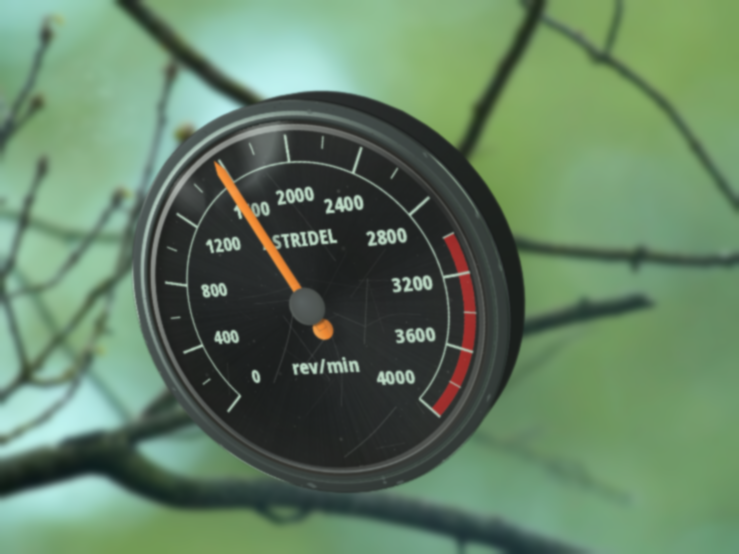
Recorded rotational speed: 1600
